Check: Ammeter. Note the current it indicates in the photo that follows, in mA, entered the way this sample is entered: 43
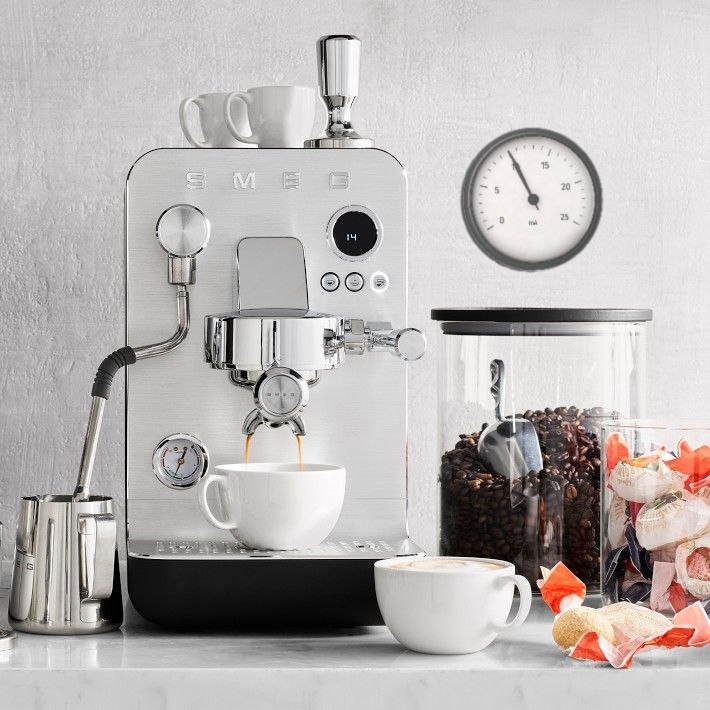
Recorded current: 10
